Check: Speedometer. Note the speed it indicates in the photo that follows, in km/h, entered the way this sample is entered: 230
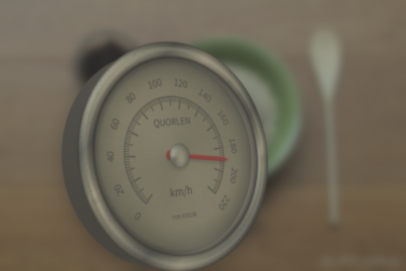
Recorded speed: 190
